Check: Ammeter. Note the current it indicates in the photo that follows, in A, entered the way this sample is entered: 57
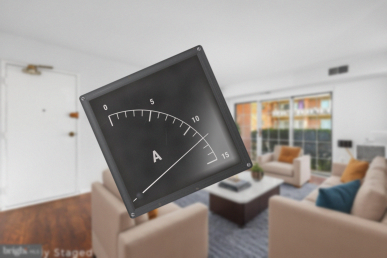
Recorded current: 12
